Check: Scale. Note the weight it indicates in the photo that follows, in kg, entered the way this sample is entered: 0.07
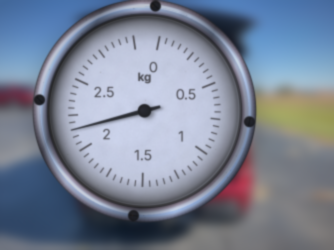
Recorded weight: 2.15
